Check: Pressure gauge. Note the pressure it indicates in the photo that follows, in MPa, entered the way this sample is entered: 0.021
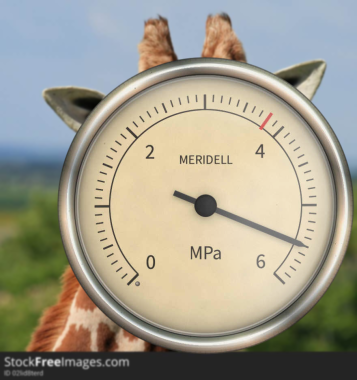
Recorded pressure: 5.5
